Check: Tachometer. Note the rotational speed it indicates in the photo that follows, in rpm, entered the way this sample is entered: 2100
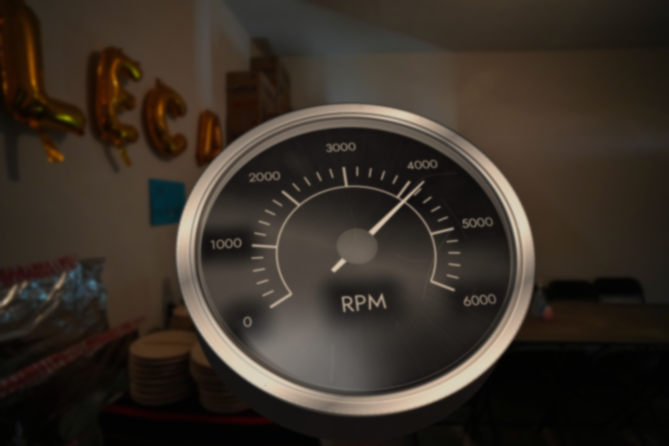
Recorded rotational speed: 4200
